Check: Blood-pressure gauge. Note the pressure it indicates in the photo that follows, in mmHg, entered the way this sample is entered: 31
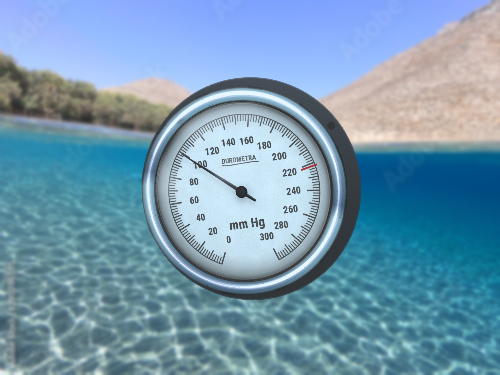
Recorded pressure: 100
